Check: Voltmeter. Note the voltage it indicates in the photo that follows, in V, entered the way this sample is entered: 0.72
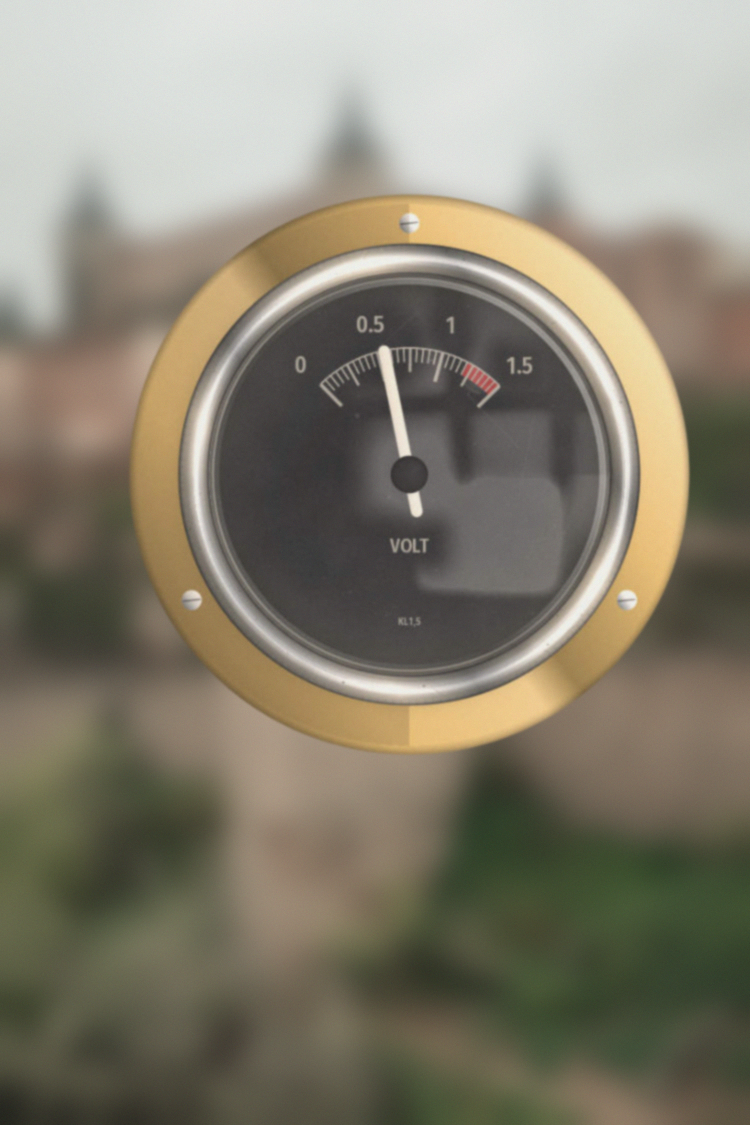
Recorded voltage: 0.55
